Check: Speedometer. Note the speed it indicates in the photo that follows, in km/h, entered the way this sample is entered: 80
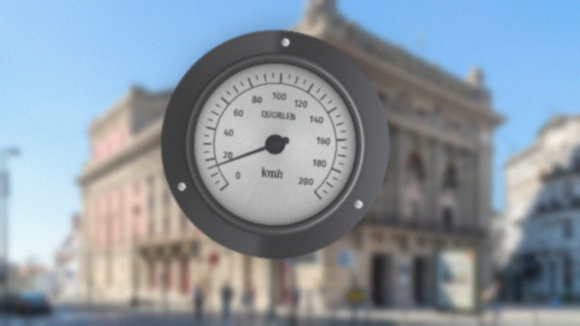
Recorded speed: 15
